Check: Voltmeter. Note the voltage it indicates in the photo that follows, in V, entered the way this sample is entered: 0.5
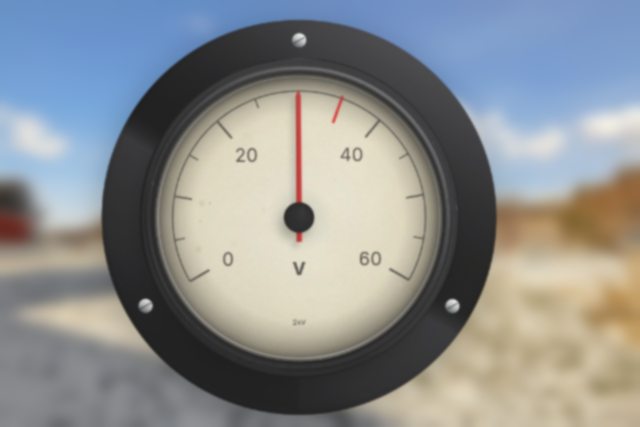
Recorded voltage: 30
